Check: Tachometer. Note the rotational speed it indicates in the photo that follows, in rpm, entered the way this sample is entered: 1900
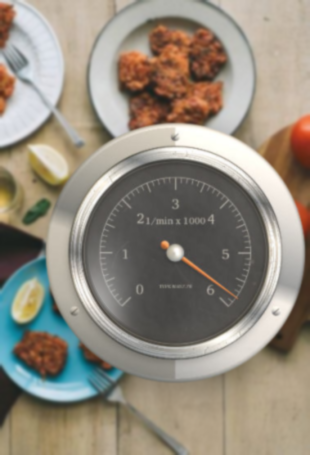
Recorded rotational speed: 5800
